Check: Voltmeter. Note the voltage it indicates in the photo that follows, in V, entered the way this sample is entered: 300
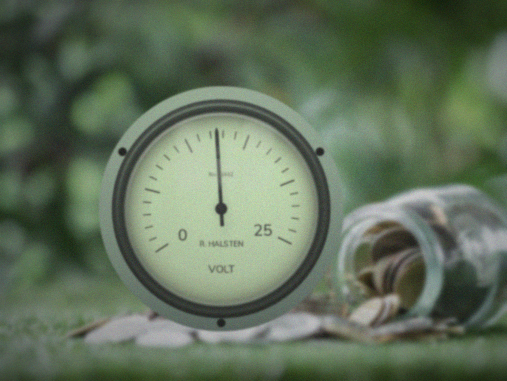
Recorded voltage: 12.5
